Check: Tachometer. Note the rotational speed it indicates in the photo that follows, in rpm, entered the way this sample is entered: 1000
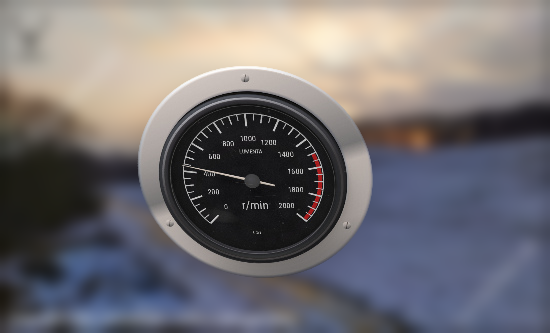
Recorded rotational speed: 450
